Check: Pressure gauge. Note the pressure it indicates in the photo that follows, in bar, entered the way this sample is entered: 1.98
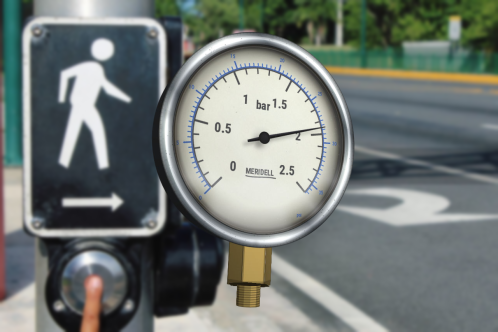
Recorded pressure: 1.95
